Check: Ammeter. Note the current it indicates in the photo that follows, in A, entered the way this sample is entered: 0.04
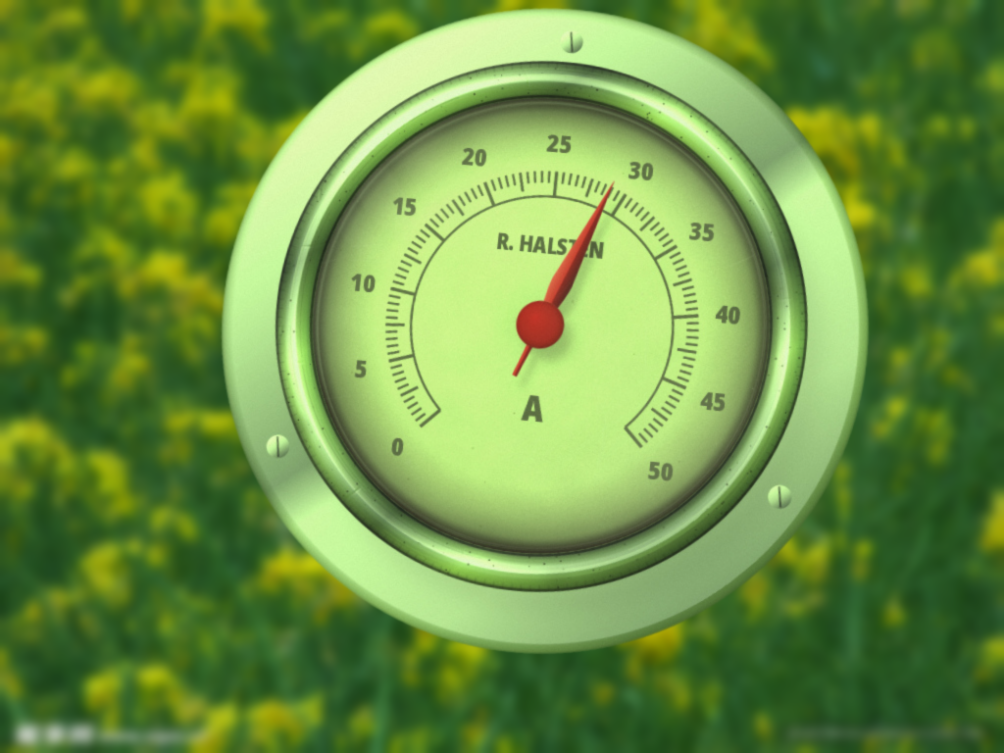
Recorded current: 29
